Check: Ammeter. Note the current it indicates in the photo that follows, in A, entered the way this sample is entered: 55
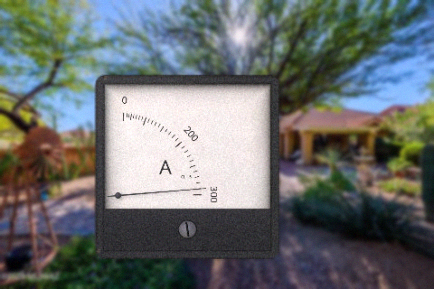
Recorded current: 290
